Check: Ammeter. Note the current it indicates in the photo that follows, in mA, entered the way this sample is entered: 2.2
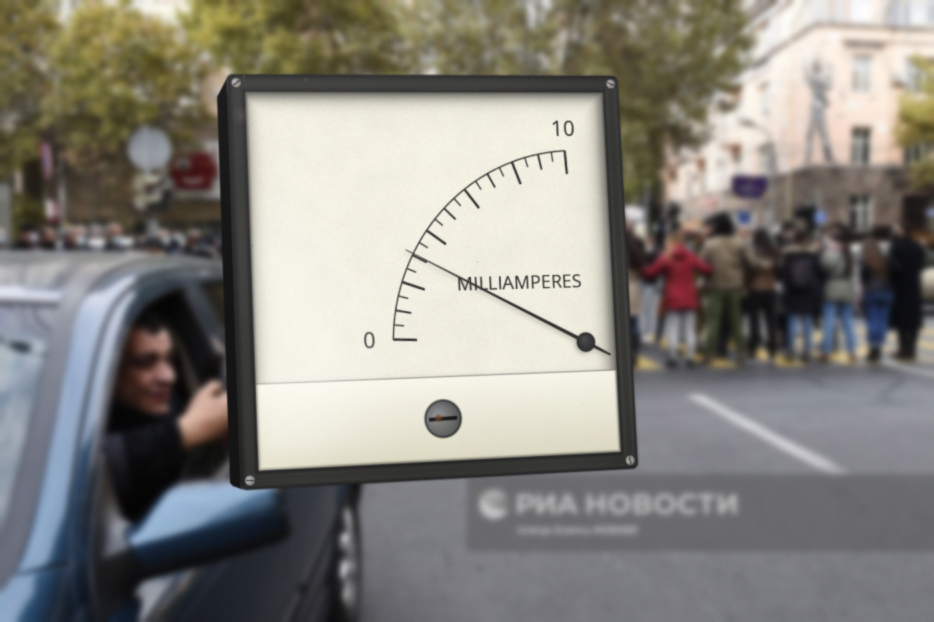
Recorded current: 3
